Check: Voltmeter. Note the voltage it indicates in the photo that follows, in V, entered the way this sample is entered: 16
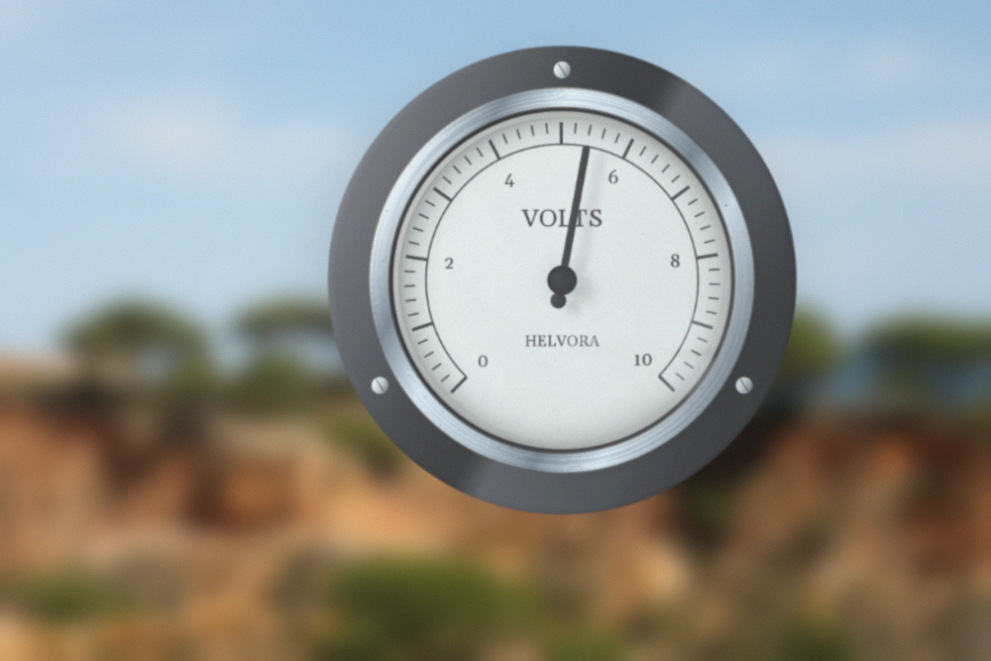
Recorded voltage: 5.4
